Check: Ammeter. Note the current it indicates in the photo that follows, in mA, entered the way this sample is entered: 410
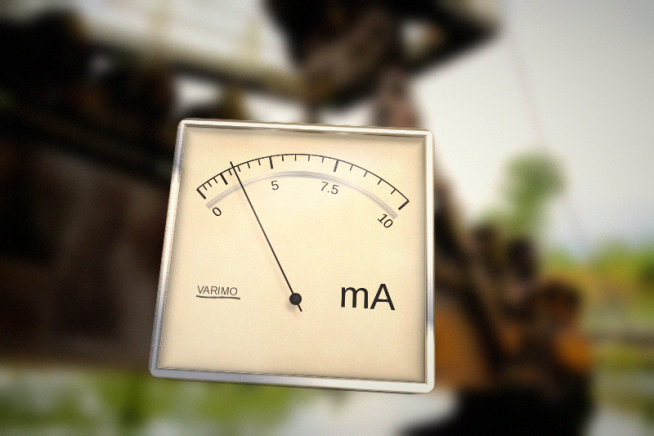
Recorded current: 3.25
